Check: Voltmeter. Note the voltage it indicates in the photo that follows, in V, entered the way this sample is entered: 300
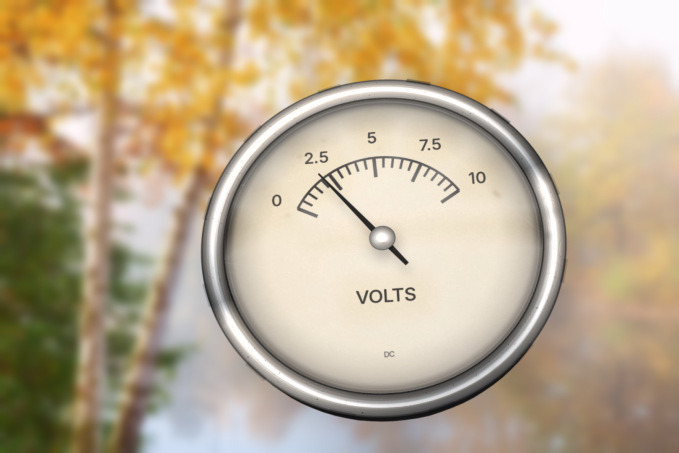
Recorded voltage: 2
